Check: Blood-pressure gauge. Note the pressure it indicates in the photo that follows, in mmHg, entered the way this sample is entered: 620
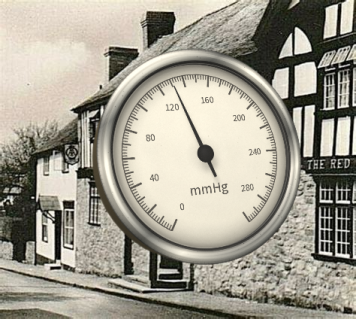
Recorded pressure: 130
